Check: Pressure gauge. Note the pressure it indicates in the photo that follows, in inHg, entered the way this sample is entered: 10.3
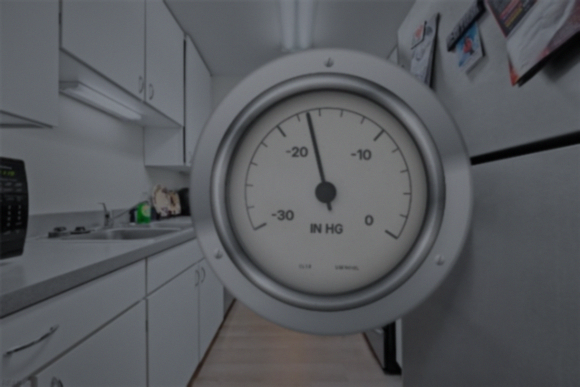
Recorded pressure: -17
